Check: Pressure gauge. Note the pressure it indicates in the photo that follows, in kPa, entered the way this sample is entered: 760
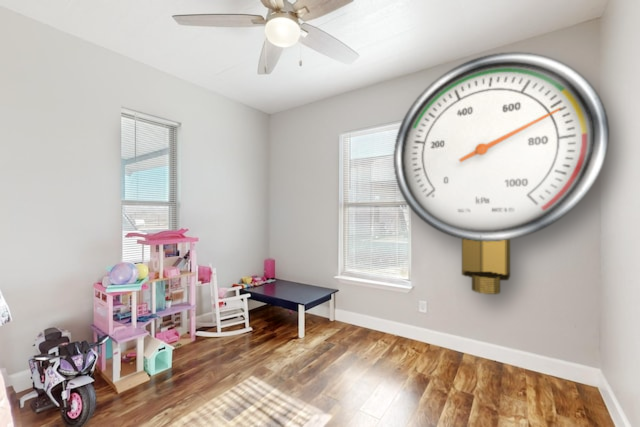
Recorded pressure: 720
